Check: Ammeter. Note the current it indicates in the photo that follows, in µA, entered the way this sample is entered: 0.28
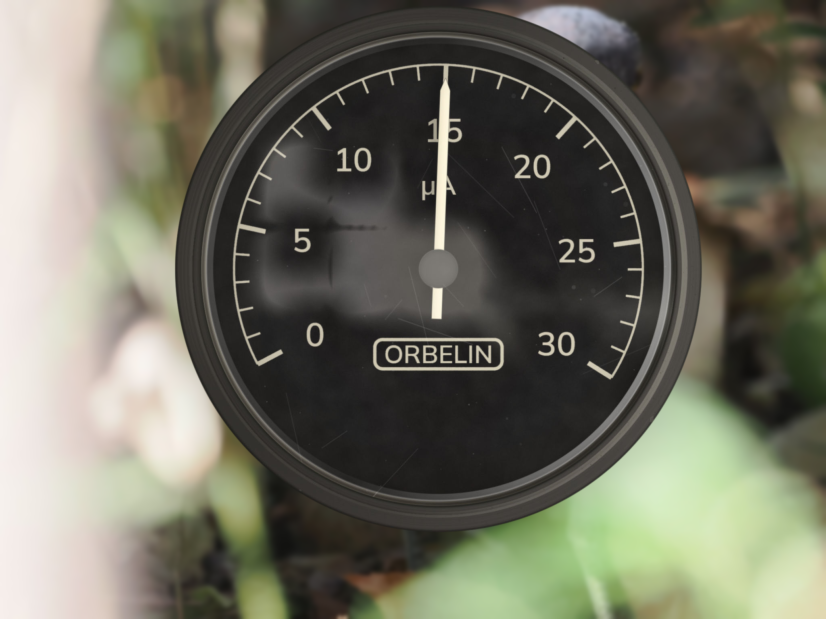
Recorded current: 15
